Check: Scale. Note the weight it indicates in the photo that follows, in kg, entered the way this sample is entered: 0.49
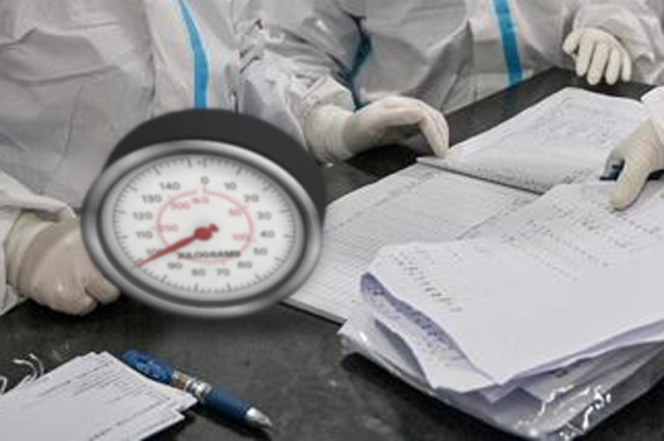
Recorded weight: 100
